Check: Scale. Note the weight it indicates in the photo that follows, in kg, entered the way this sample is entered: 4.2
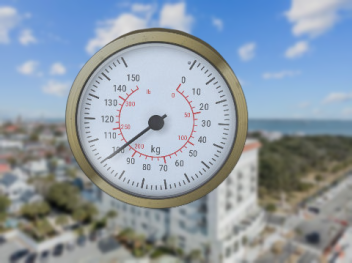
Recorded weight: 100
